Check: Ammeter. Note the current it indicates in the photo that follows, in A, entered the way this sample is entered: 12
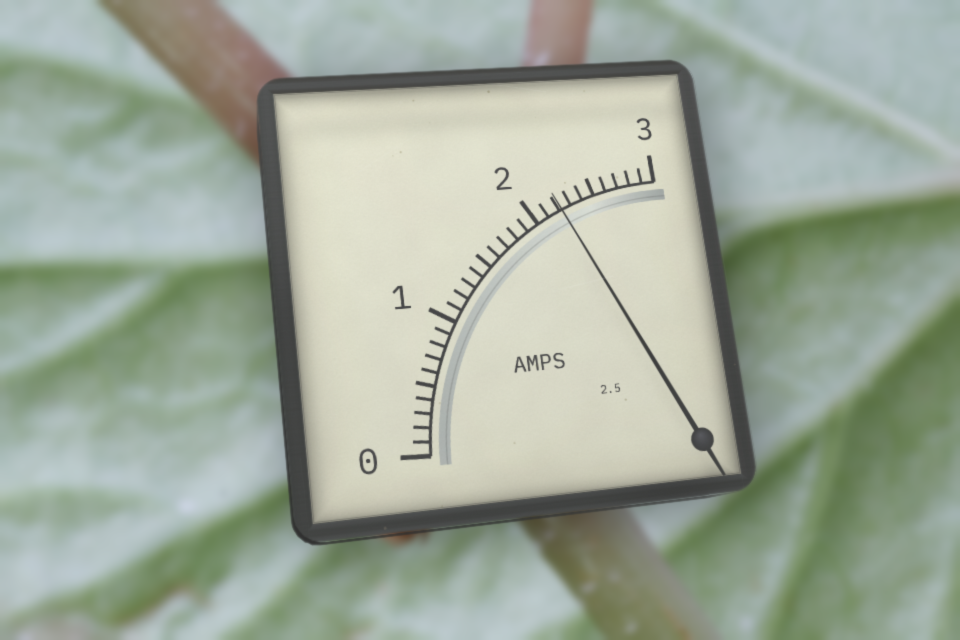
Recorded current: 2.2
